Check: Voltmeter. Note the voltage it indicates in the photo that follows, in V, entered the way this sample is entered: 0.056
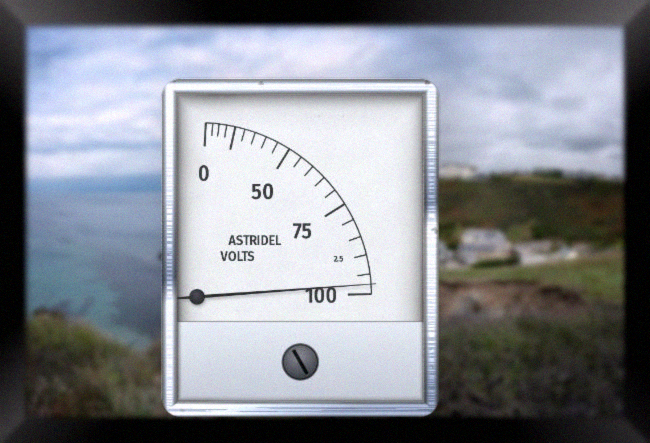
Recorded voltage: 97.5
